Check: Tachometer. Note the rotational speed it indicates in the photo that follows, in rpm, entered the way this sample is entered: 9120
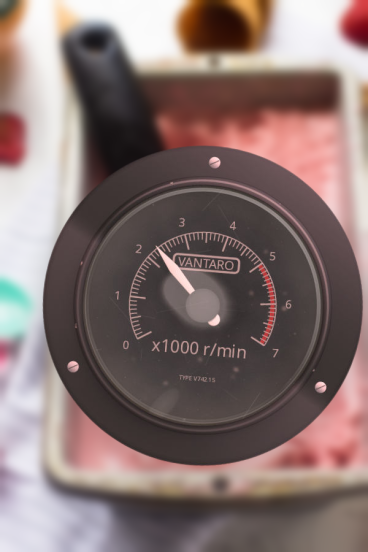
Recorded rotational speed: 2300
